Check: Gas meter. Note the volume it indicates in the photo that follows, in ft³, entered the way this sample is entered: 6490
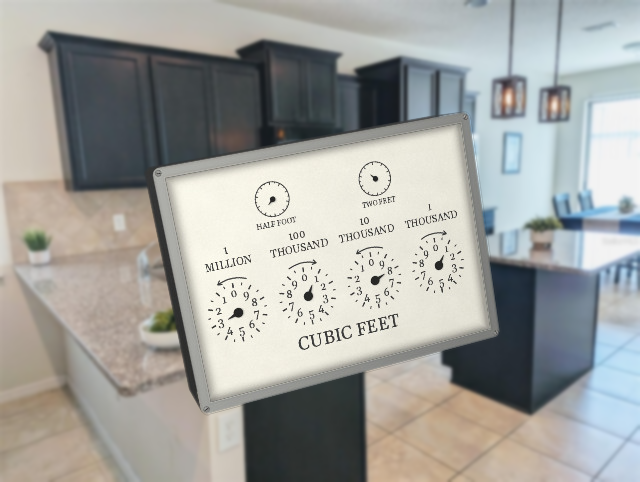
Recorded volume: 308100
